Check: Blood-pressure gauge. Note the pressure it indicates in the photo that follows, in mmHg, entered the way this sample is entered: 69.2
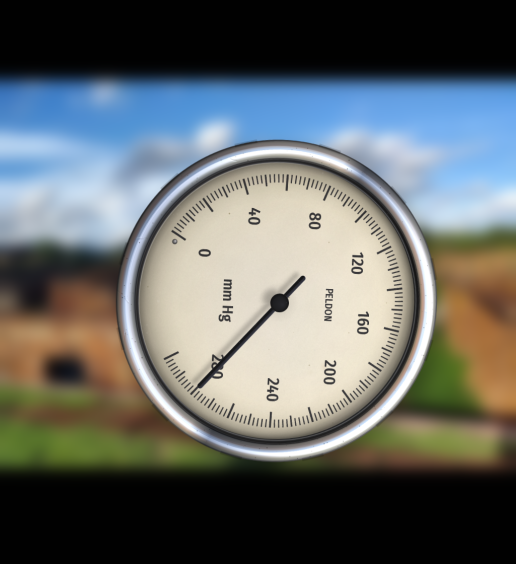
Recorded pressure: 280
